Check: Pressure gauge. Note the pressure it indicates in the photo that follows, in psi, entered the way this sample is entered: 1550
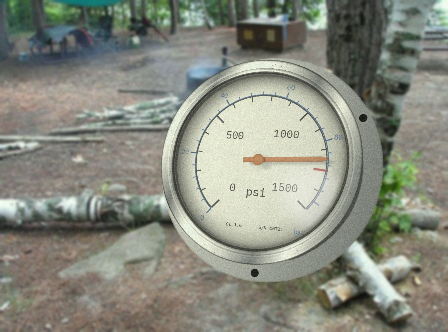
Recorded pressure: 1250
